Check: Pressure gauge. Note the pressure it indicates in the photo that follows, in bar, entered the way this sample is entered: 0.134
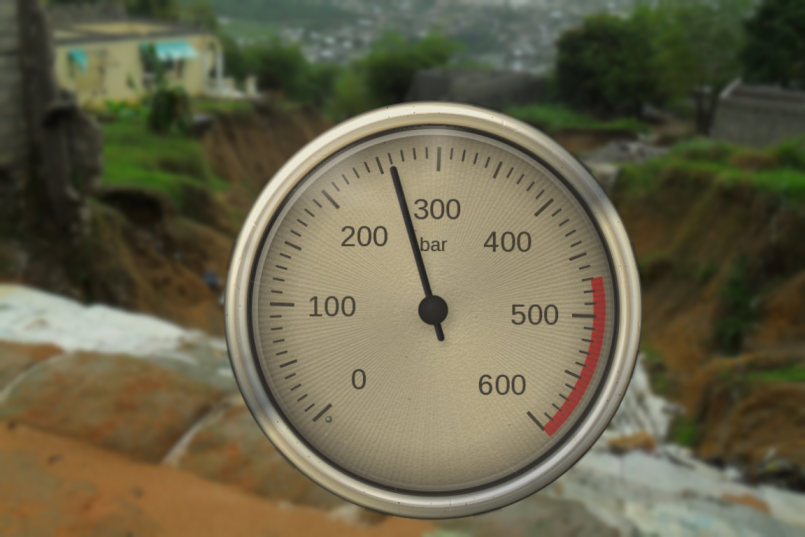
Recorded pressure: 260
